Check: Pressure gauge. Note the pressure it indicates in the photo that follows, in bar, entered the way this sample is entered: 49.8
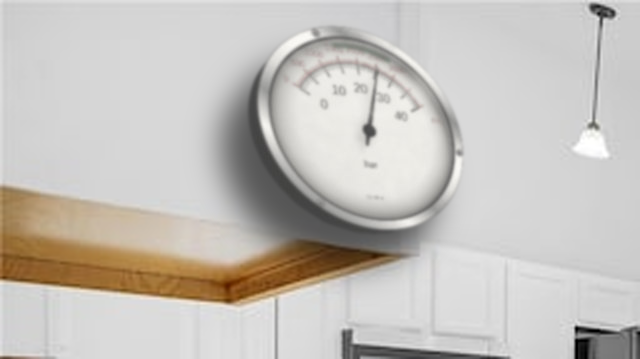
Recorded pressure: 25
